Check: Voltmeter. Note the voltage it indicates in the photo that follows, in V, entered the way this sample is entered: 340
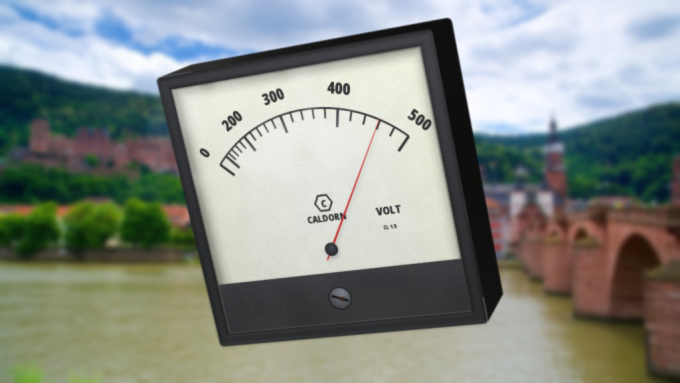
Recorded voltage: 460
